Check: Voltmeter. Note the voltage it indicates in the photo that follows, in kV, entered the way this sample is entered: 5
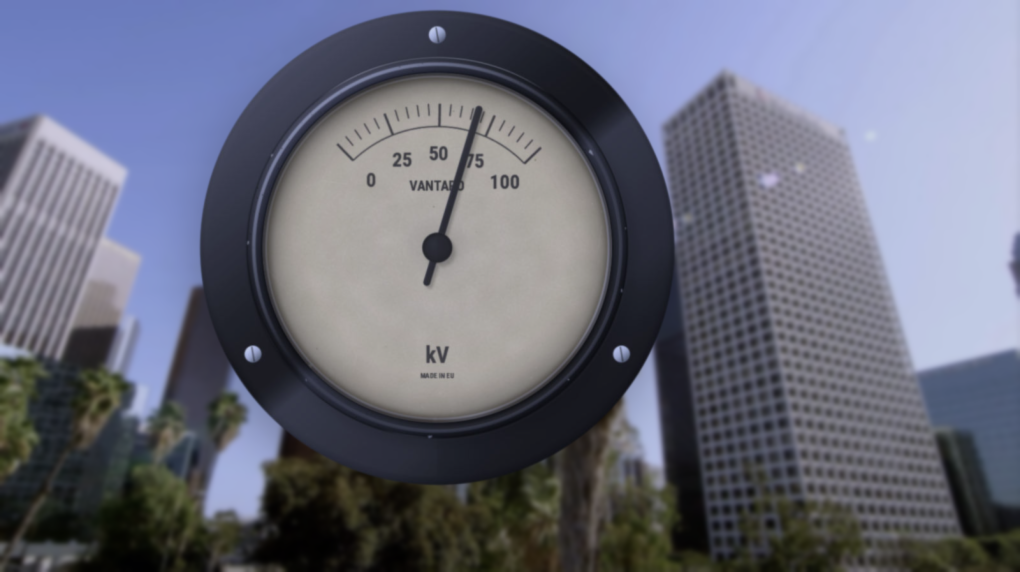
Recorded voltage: 67.5
